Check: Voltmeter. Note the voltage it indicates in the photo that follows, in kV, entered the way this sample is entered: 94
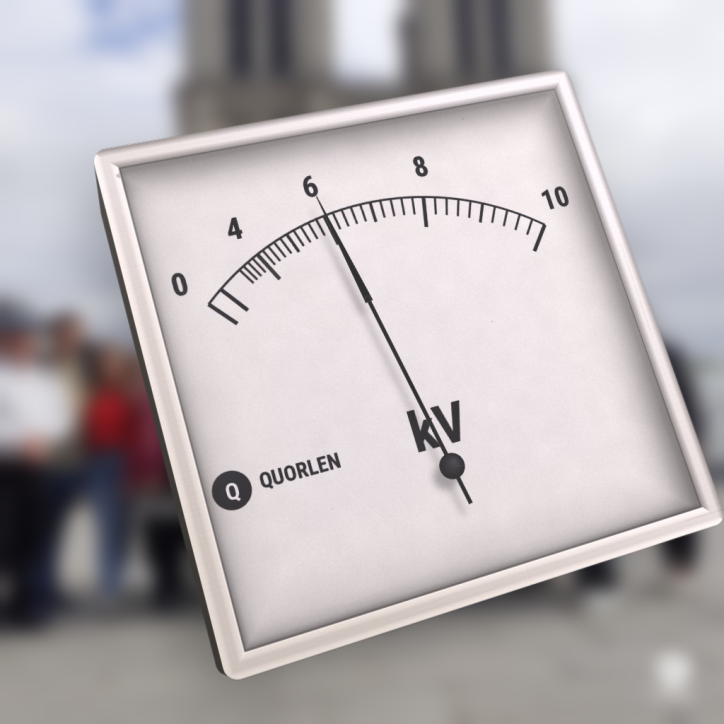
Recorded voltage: 6
